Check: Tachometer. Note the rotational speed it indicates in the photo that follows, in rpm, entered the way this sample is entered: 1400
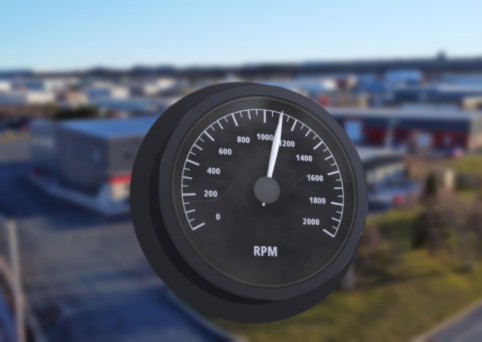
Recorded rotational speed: 1100
